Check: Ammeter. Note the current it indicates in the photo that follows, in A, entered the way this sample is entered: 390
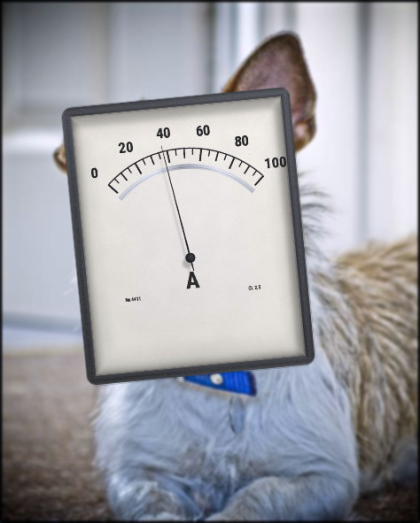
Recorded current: 37.5
